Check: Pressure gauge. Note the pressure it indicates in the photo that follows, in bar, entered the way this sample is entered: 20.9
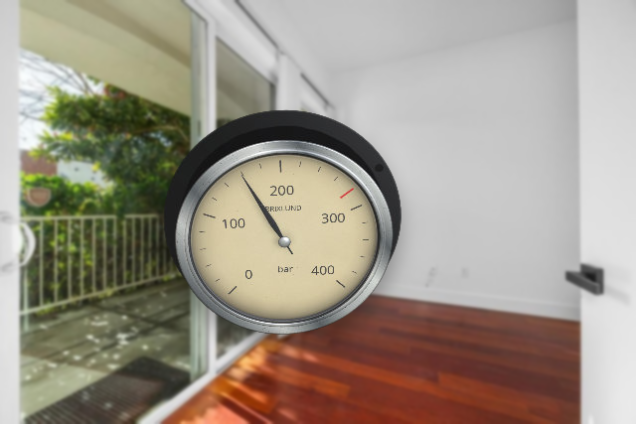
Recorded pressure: 160
